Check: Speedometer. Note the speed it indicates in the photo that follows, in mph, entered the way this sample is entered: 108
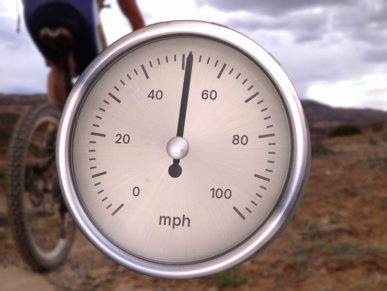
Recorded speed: 52
